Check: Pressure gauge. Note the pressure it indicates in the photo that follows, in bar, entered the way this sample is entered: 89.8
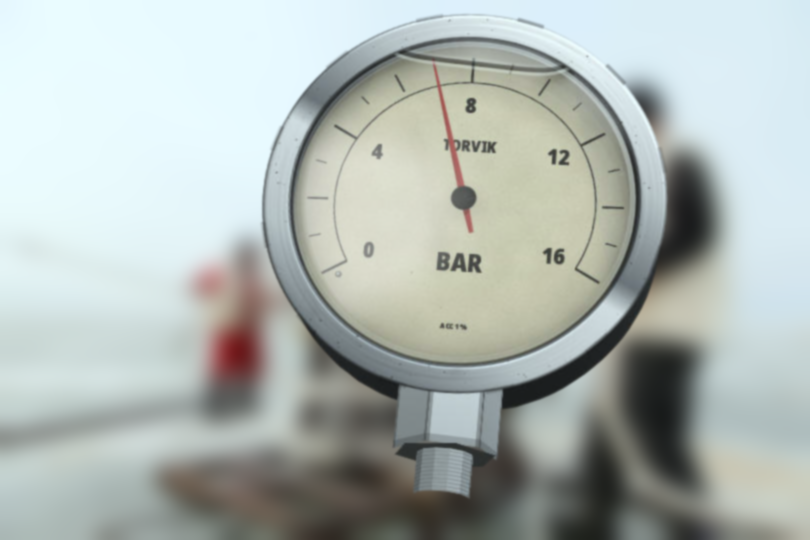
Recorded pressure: 7
